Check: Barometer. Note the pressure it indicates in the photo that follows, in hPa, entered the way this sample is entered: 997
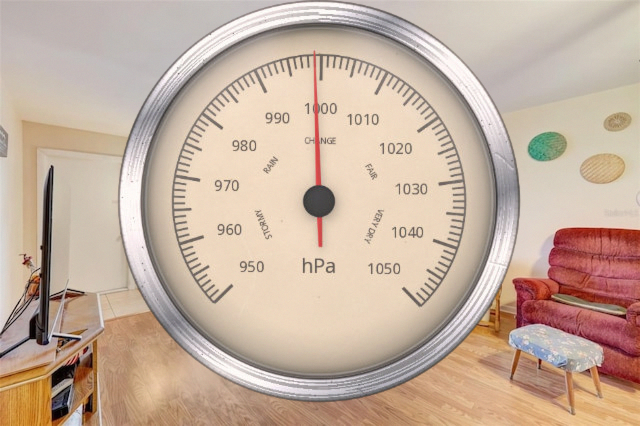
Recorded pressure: 999
